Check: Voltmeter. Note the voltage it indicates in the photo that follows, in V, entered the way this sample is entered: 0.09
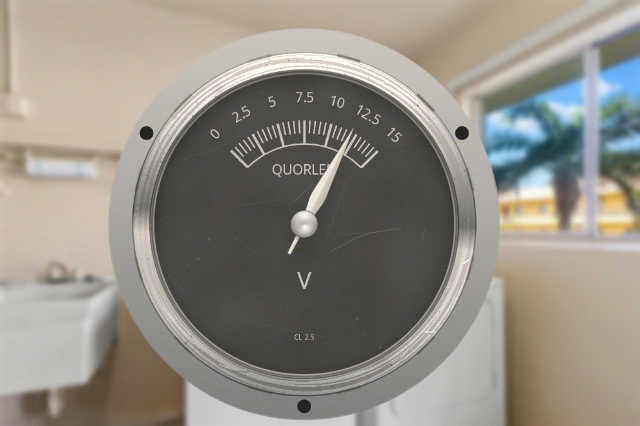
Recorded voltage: 12
